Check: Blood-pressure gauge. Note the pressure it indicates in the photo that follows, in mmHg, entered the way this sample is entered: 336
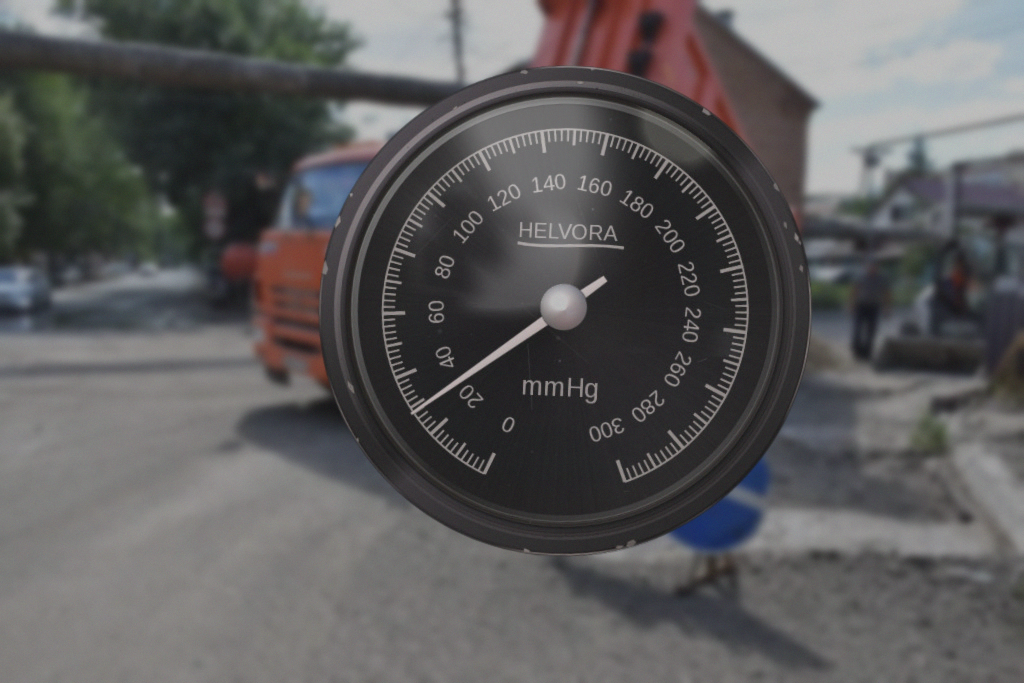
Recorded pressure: 28
